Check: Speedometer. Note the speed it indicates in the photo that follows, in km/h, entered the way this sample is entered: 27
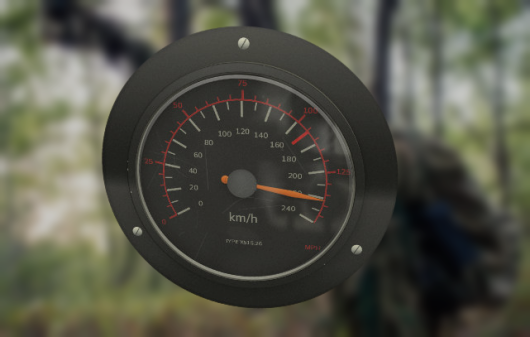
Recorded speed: 220
